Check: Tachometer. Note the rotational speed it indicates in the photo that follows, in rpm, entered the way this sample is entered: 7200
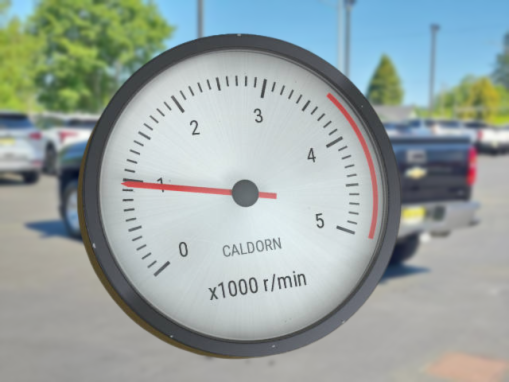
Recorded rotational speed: 950
